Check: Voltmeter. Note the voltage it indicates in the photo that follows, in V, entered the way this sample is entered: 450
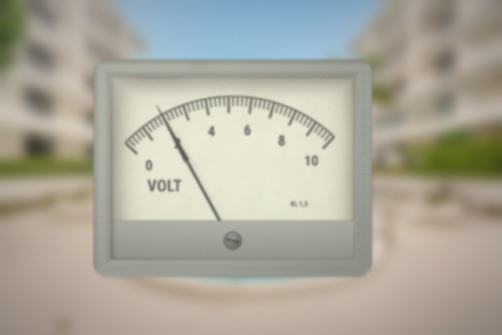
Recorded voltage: 2
